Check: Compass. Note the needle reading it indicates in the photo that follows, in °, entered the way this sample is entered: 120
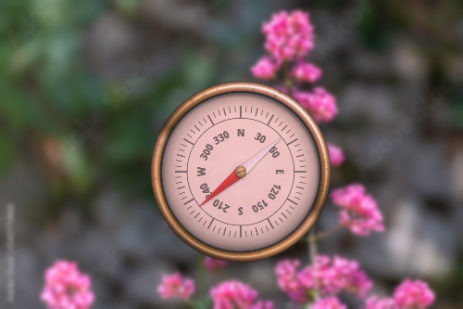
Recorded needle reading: 230
